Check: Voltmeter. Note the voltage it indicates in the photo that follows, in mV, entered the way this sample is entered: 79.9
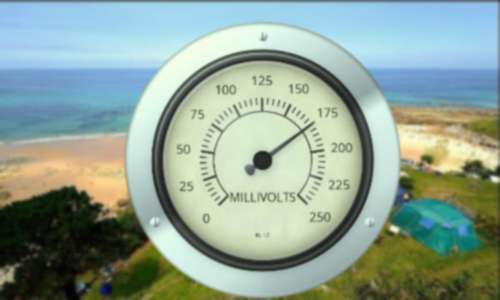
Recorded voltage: 175
